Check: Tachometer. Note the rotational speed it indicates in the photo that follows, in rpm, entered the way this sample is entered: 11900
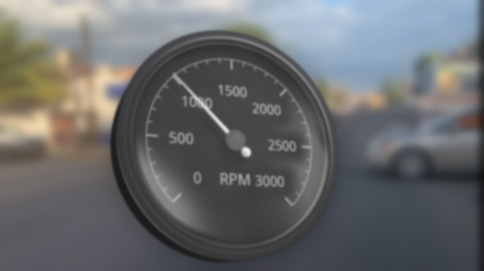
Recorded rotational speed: 1000
